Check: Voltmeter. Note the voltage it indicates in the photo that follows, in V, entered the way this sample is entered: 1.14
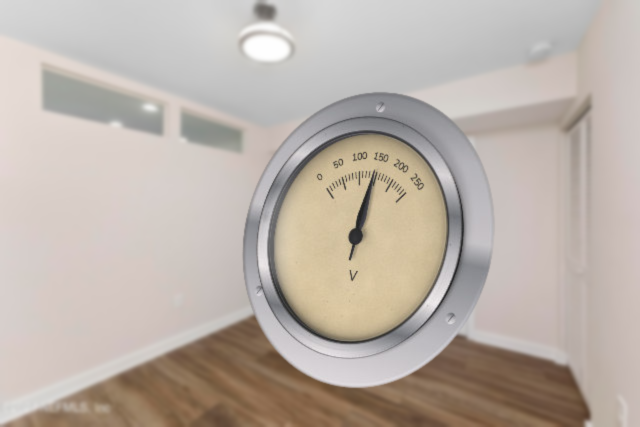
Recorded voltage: 150
